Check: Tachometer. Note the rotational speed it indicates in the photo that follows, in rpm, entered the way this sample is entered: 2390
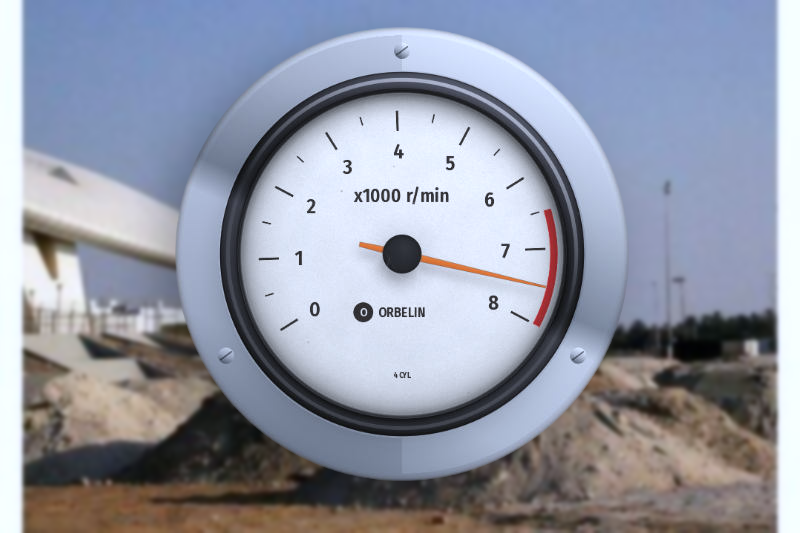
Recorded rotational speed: 7500
